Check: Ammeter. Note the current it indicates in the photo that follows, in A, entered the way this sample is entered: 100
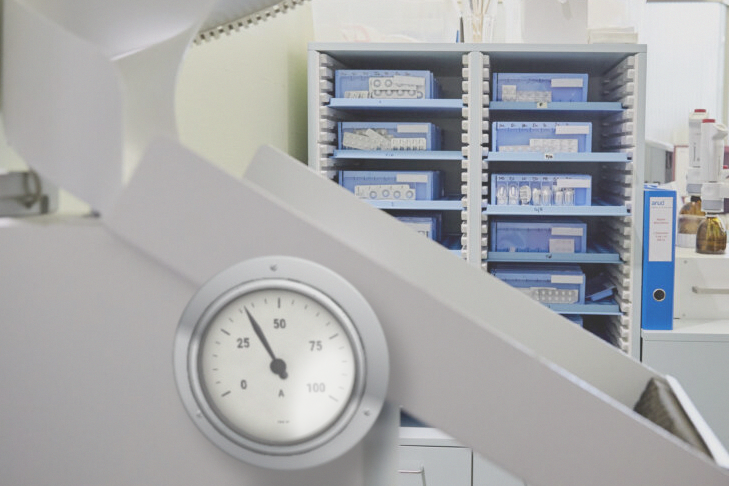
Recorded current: 37.5
